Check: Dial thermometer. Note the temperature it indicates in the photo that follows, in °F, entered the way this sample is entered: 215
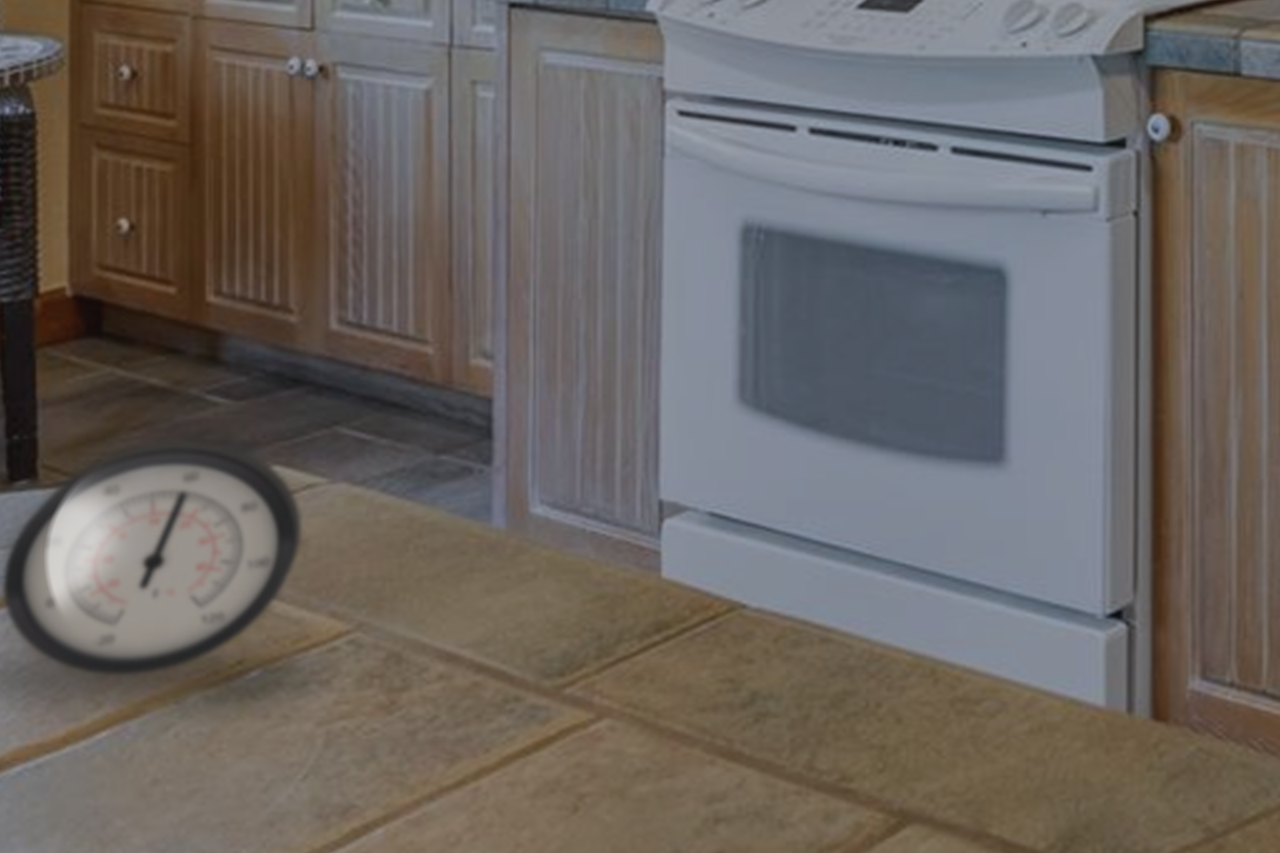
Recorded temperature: 60
